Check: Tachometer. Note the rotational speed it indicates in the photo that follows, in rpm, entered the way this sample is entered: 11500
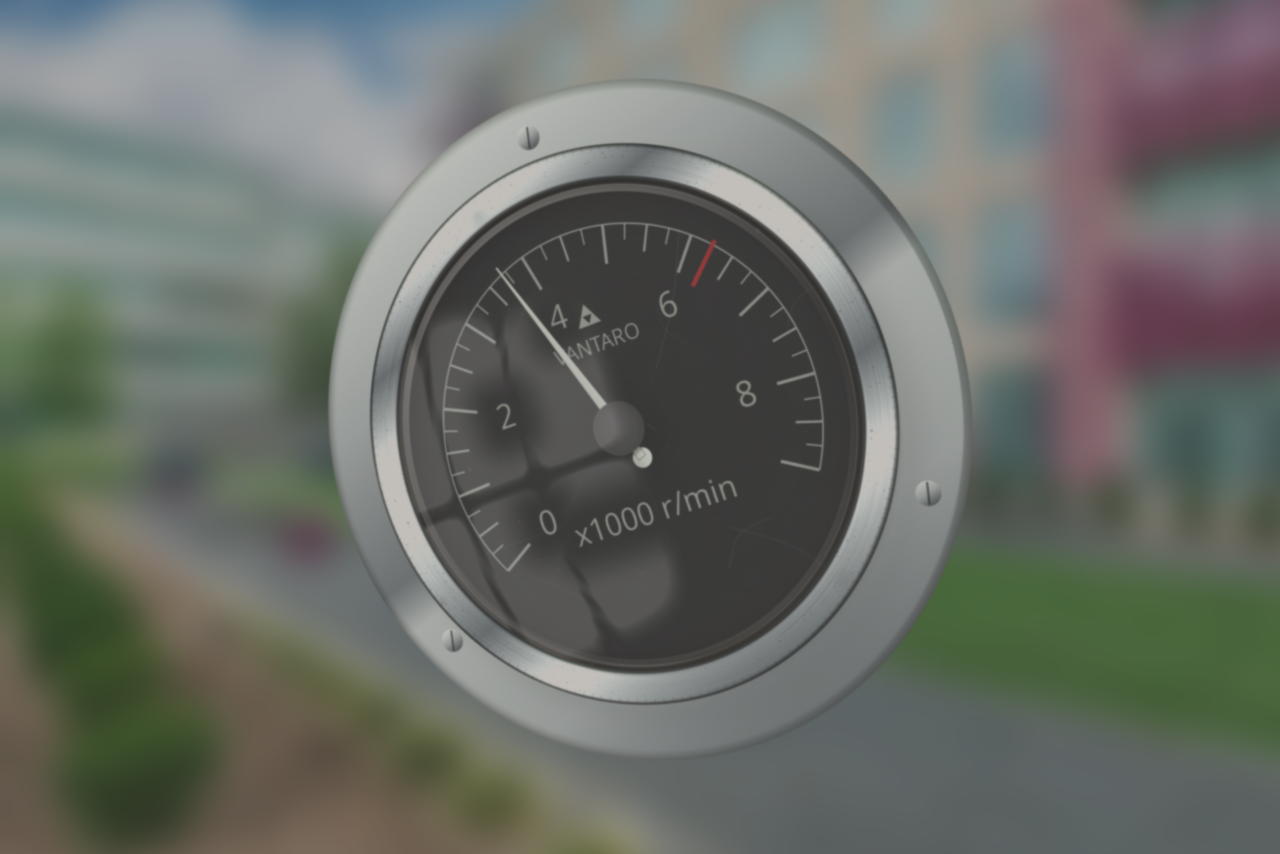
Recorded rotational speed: 3750
